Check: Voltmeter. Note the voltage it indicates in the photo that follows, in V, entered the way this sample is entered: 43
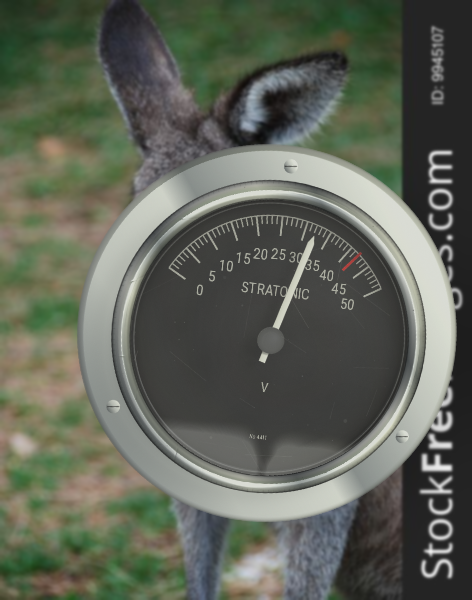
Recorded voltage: 32
